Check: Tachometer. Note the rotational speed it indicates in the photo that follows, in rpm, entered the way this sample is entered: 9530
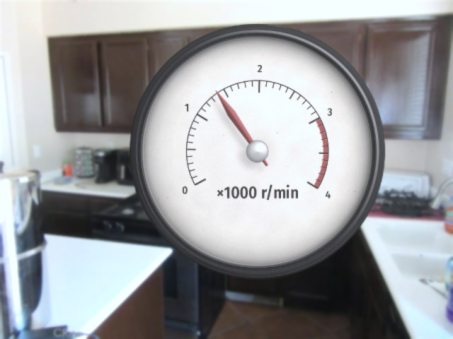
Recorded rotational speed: 1400
